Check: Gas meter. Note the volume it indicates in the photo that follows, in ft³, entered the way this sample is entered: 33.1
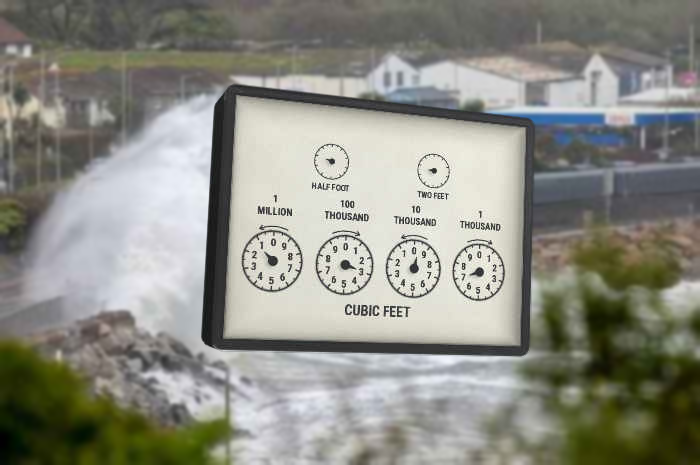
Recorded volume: 129700
